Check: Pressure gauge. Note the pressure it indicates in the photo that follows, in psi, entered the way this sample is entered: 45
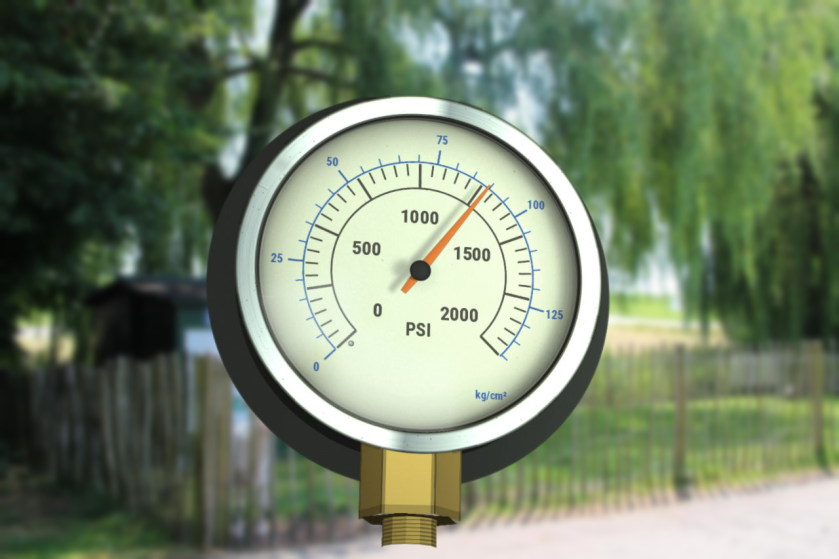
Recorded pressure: 1275
